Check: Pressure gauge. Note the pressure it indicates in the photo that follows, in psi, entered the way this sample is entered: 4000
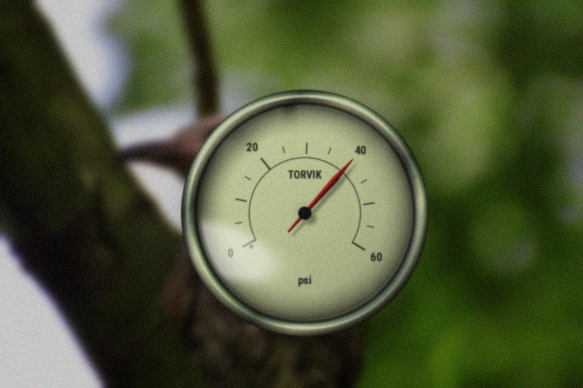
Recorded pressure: 40
